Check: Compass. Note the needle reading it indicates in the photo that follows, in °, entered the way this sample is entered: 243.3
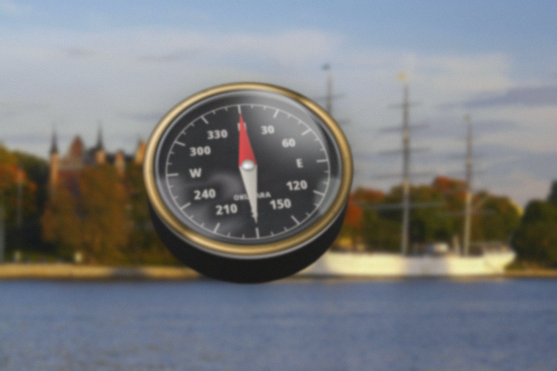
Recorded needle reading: 0
